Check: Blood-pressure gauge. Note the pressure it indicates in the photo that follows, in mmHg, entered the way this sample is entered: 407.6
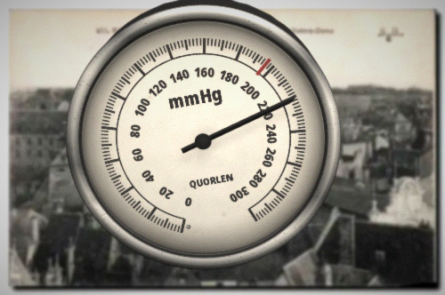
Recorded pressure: 220
